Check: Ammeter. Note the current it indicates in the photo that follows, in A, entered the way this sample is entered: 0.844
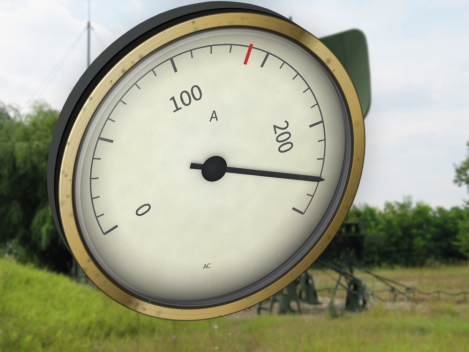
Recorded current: 230
